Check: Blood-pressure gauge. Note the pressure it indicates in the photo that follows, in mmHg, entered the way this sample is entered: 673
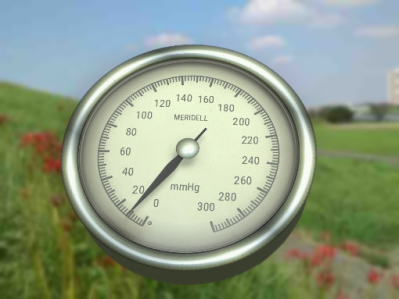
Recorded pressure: 10
